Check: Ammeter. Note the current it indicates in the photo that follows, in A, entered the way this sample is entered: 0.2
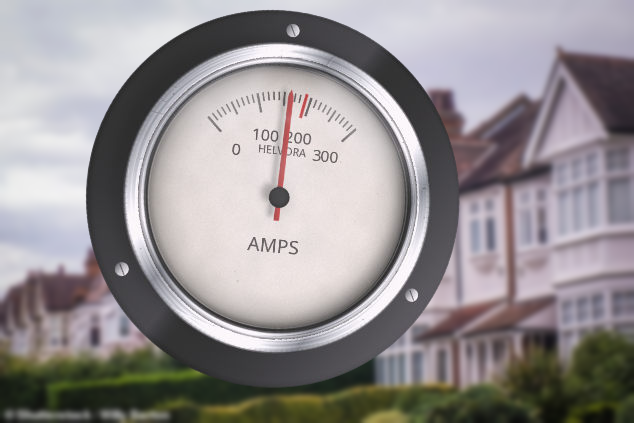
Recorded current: 160
